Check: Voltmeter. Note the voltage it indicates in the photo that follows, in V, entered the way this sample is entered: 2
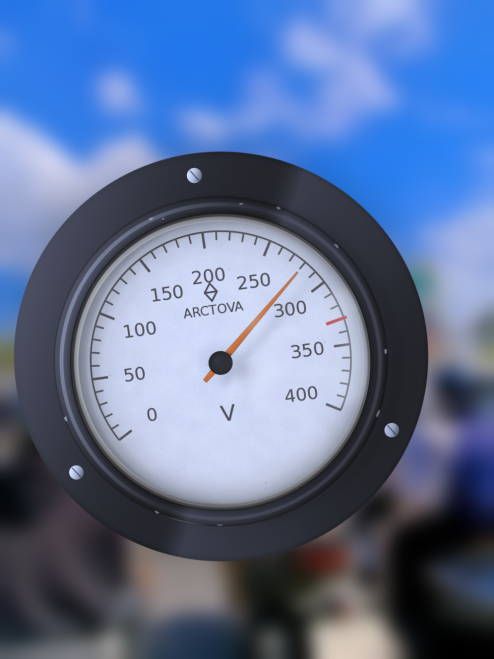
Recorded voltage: 280
